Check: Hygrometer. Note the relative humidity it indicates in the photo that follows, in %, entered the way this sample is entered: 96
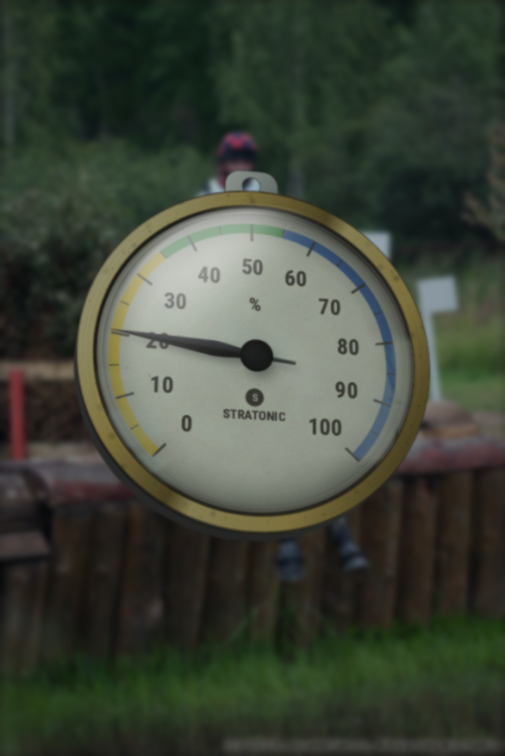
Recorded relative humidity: 20
